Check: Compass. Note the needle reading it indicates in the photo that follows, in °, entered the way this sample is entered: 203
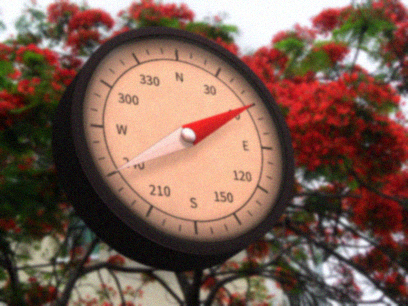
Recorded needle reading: 60
